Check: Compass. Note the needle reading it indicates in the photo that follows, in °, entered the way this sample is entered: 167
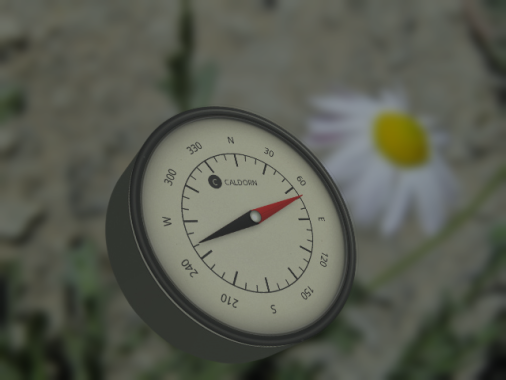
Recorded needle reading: 70
